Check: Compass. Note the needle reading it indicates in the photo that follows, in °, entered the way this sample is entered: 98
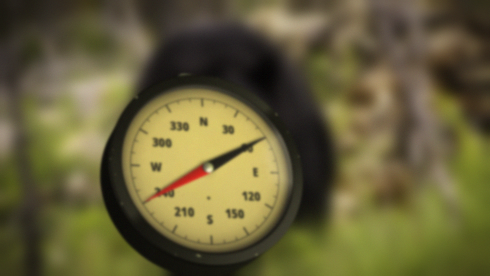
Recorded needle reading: 240
